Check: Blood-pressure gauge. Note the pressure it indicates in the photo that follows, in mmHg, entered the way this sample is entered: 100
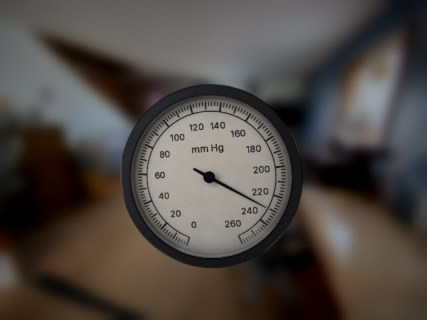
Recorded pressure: 230
